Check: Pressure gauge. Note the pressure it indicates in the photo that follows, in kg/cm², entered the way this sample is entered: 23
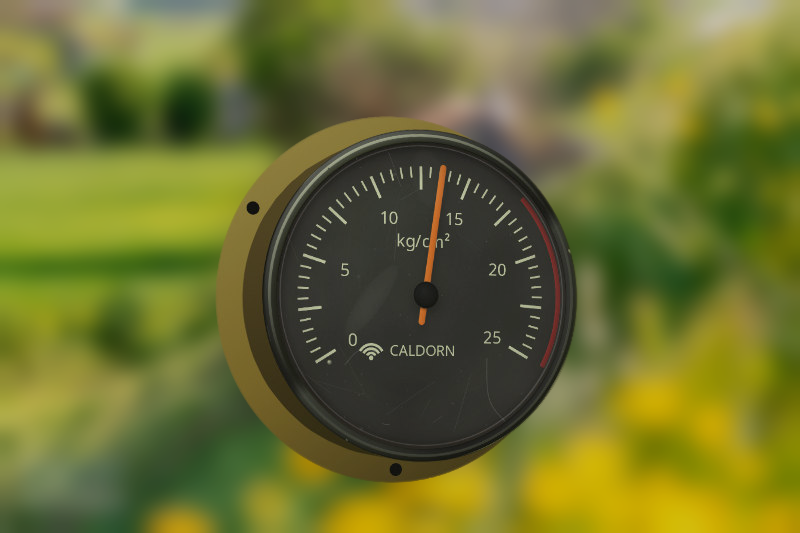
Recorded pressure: 13.5
